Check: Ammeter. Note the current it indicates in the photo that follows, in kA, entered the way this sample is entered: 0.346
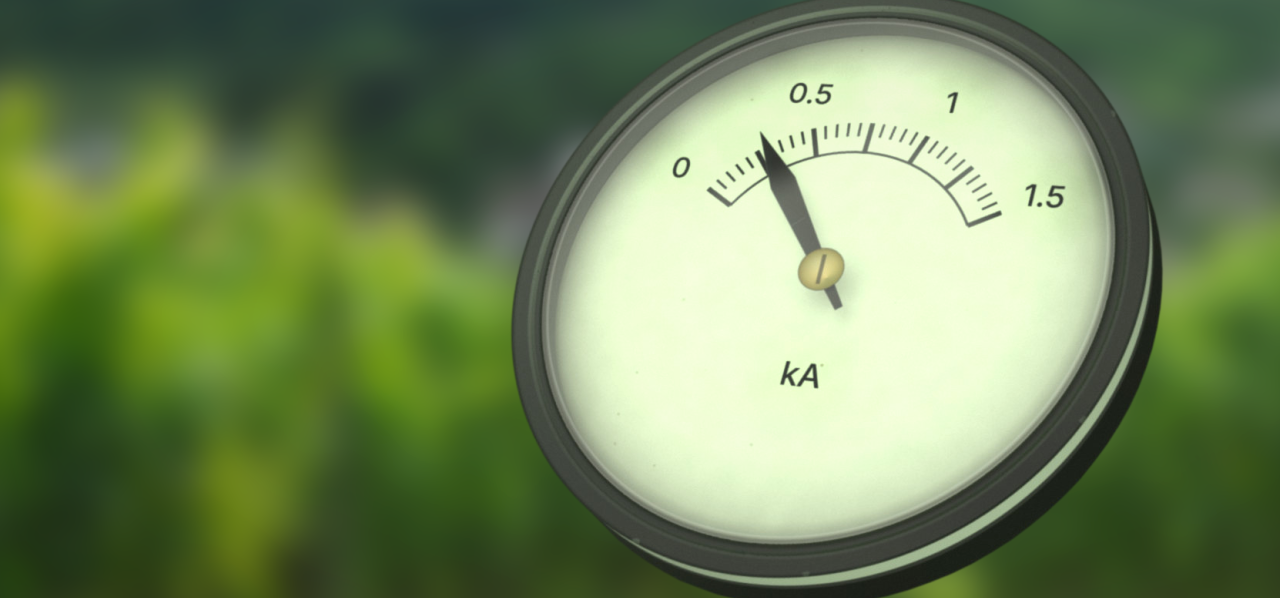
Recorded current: 0.3
